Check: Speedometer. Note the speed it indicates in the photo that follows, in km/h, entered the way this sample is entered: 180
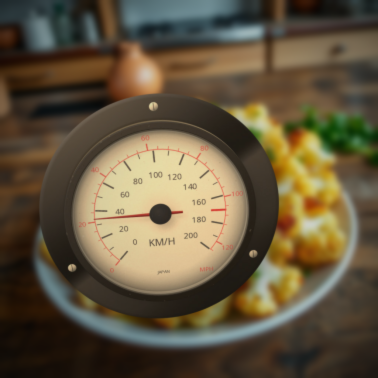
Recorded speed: 35
